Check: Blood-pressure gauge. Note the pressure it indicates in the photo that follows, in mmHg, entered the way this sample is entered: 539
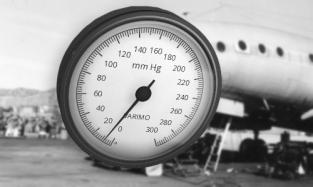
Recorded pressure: 10
